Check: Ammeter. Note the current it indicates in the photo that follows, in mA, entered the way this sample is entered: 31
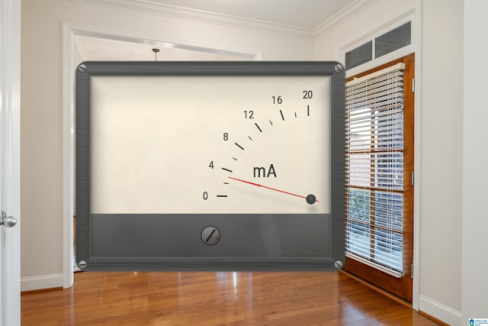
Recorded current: 3
